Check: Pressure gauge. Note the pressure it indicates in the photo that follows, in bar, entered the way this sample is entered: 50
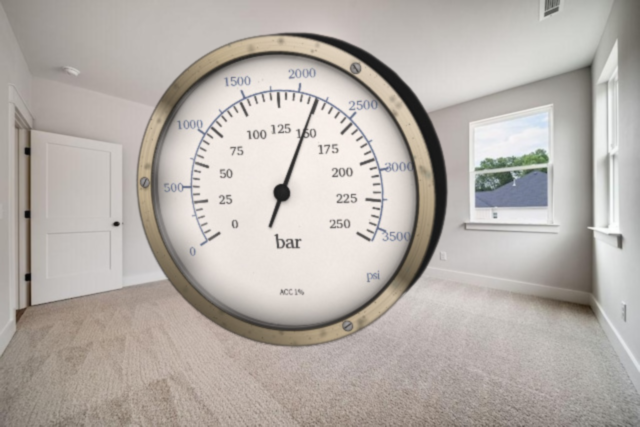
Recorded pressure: 150
